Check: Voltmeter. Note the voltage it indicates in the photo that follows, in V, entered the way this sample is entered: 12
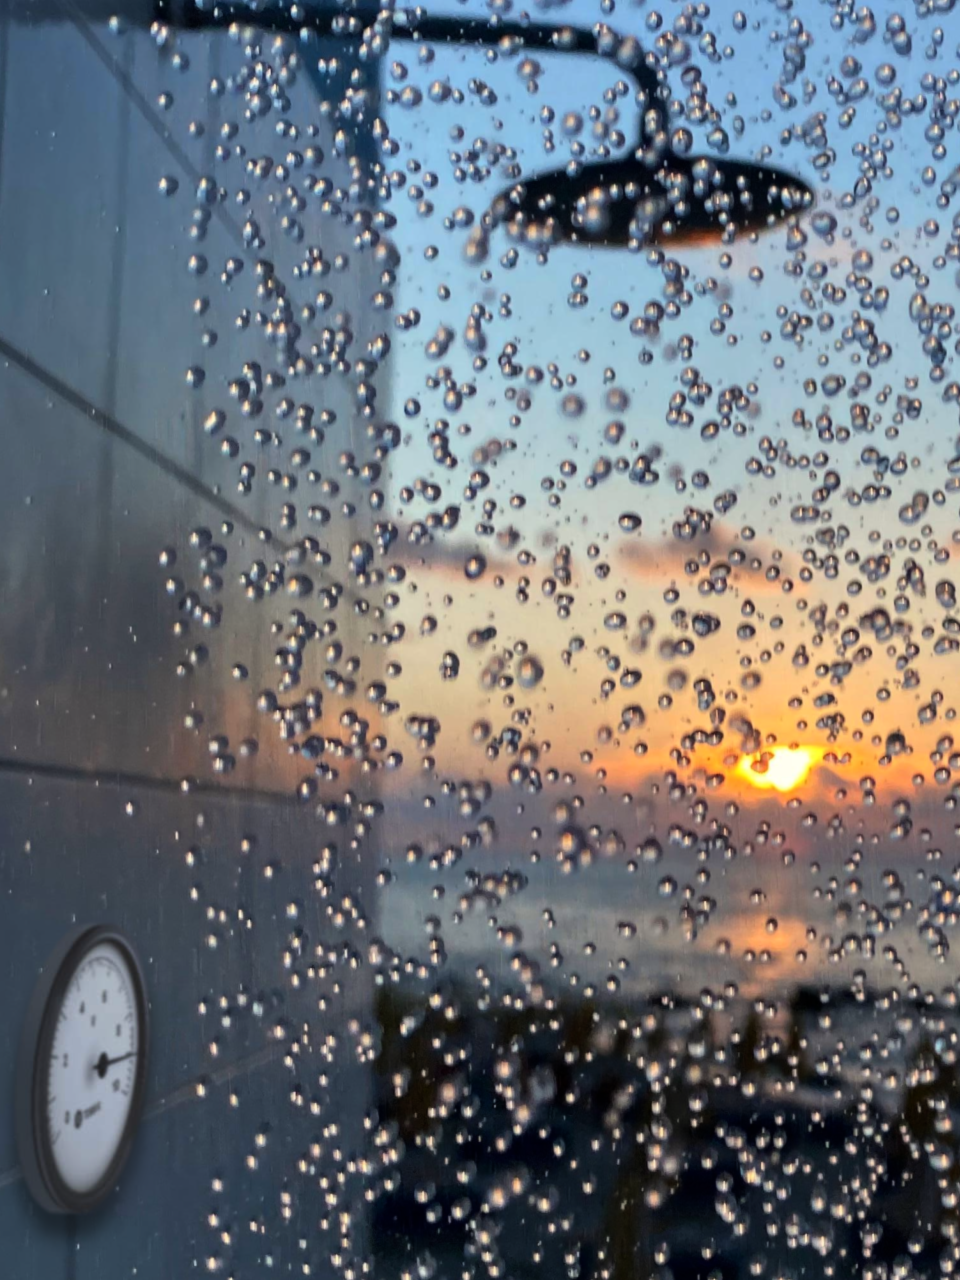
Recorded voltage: 9
